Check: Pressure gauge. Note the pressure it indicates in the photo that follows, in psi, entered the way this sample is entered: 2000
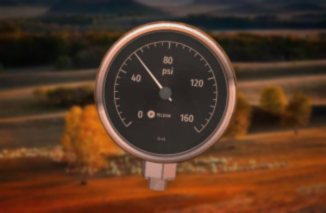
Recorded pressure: 55
